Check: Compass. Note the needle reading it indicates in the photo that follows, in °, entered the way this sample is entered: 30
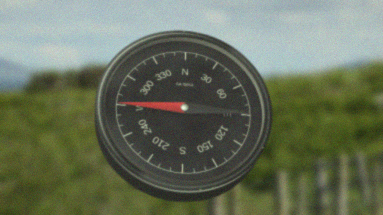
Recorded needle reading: 270
